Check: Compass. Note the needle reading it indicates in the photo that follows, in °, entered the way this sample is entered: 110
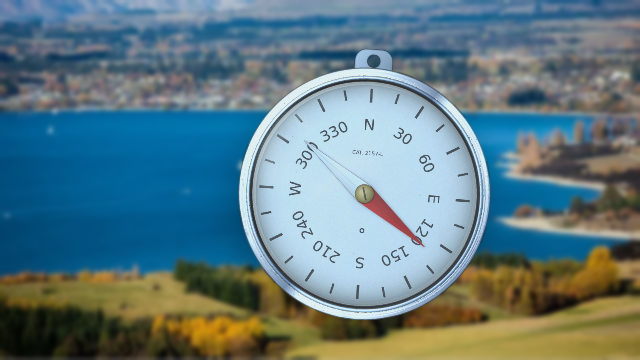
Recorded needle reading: 127.5
